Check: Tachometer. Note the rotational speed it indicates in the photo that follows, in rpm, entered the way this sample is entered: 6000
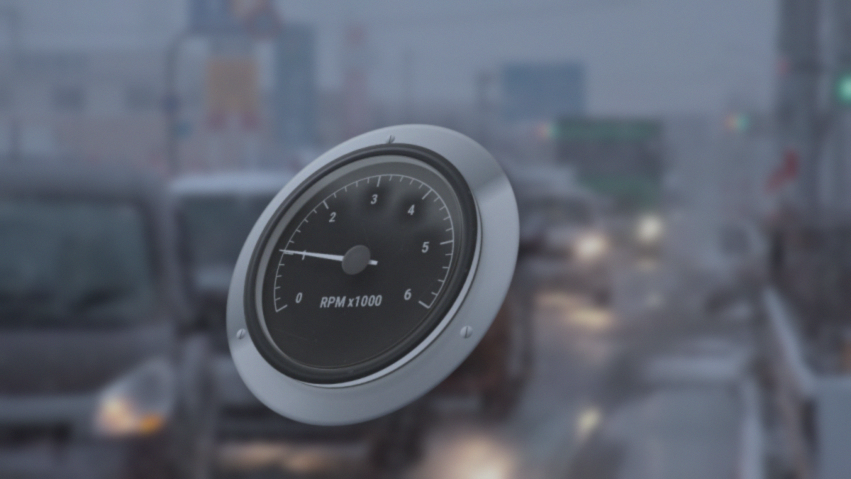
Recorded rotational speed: 1000
